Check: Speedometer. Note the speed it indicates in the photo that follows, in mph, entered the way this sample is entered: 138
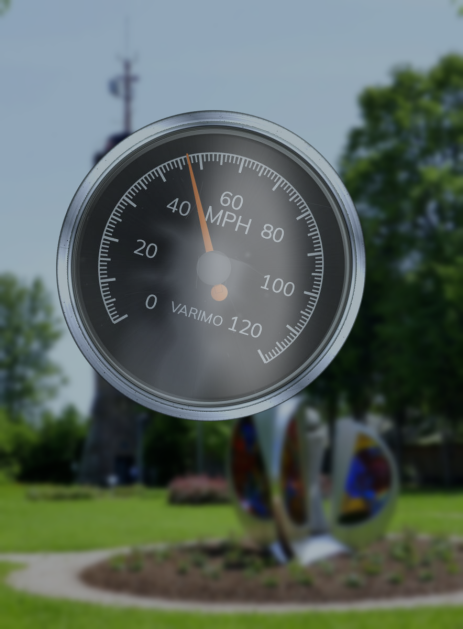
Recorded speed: 47
